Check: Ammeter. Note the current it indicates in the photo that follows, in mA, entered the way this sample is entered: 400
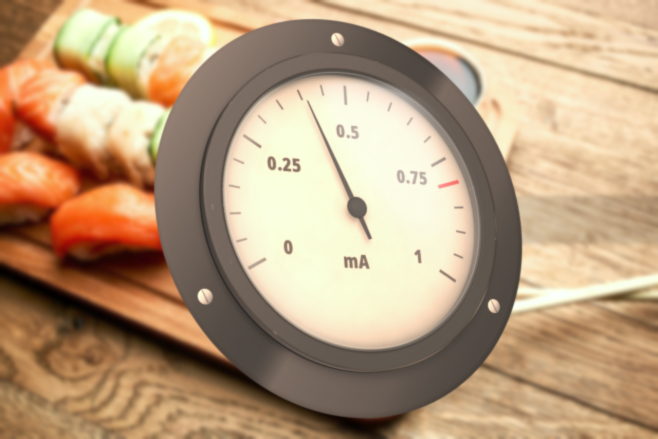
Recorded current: 0.4
